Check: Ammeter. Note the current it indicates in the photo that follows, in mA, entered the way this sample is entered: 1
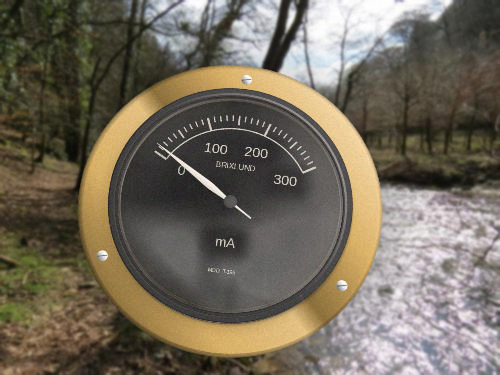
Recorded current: 10
